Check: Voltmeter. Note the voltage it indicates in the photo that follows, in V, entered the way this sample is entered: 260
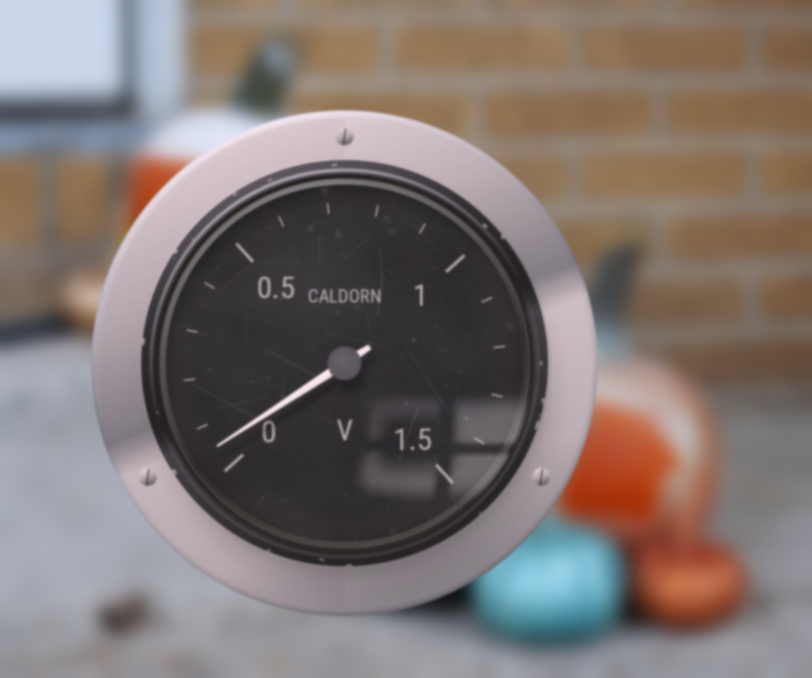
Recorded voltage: 0.05
